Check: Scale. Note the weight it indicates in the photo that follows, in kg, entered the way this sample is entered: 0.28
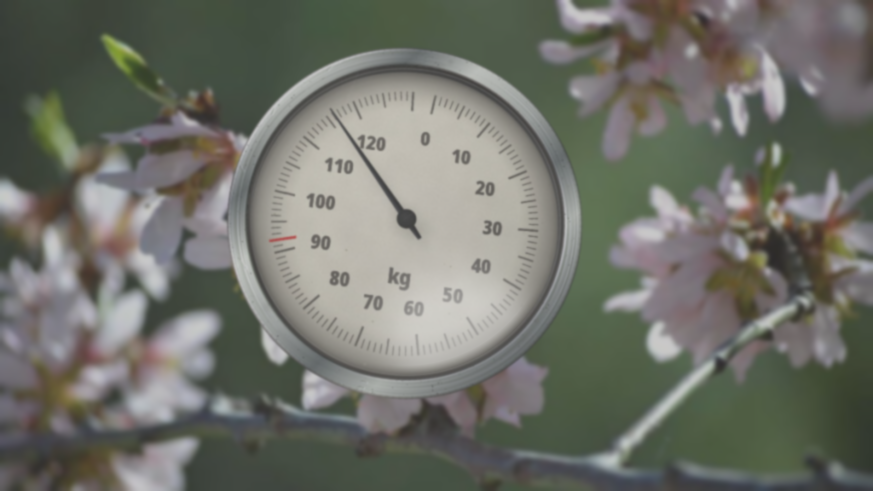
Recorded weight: 116
